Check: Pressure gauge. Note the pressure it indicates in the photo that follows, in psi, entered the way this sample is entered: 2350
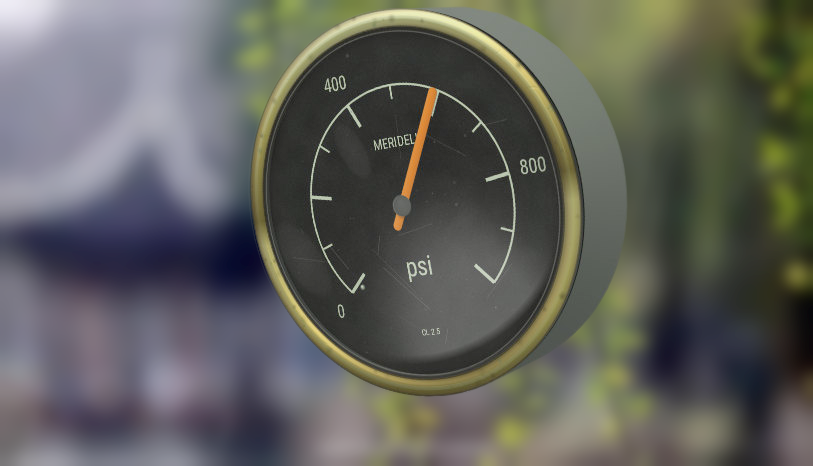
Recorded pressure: 600
